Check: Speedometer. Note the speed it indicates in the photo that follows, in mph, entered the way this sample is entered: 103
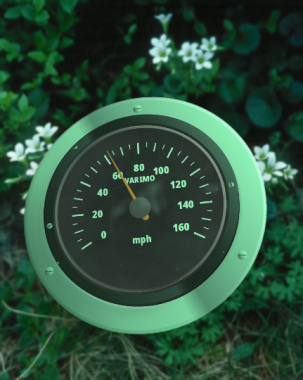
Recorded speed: 62.5
